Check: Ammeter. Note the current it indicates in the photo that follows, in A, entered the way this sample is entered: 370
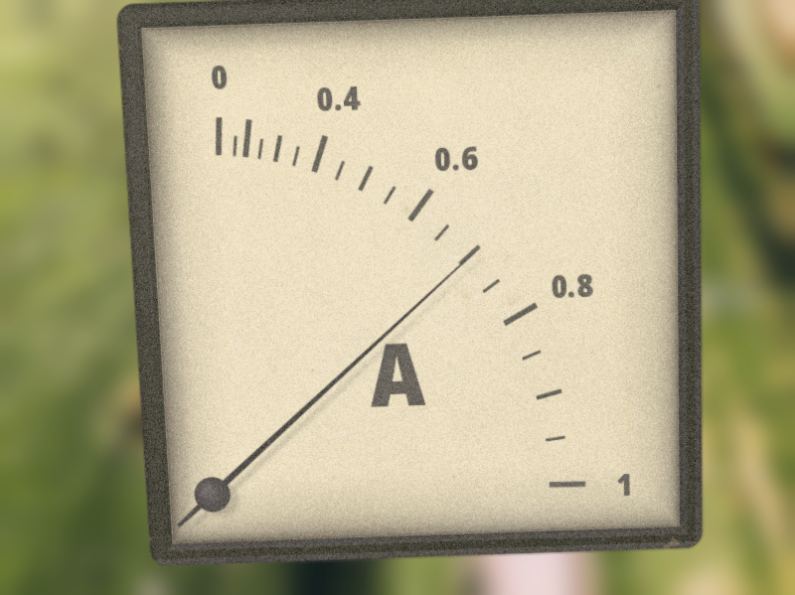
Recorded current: 0.7
